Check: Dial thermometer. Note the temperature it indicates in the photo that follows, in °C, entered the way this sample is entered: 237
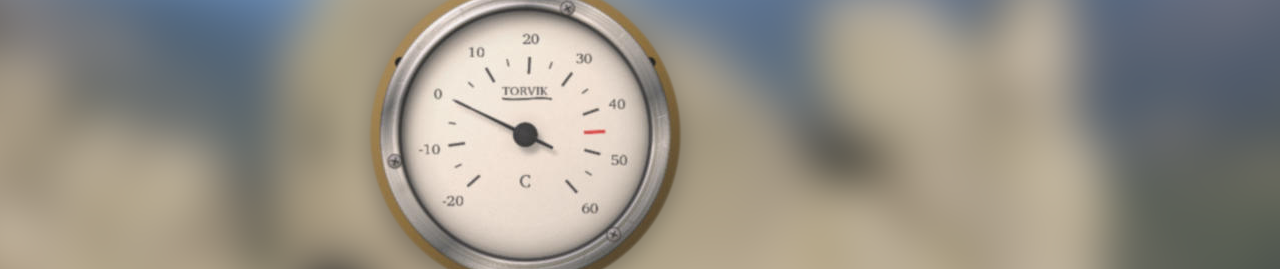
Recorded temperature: 0
